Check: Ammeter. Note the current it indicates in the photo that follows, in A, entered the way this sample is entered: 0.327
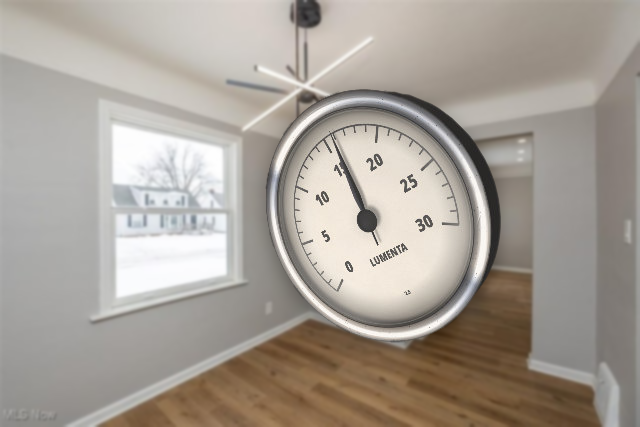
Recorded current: 16
